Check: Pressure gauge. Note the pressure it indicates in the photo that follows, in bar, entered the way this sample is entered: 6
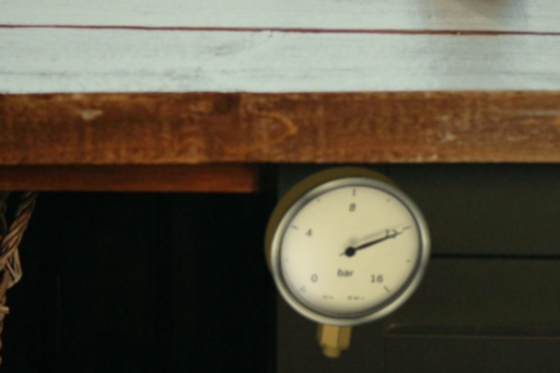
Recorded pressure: 12
